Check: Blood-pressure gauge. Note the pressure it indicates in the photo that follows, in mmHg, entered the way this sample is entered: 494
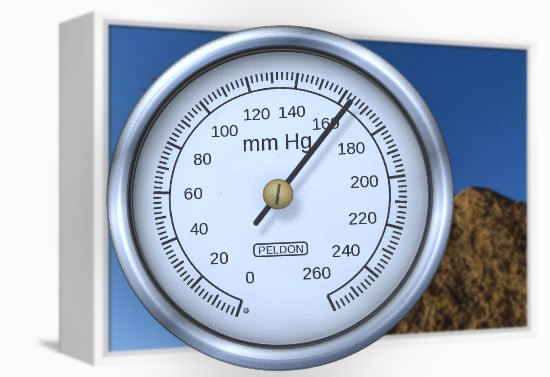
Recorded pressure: 164
